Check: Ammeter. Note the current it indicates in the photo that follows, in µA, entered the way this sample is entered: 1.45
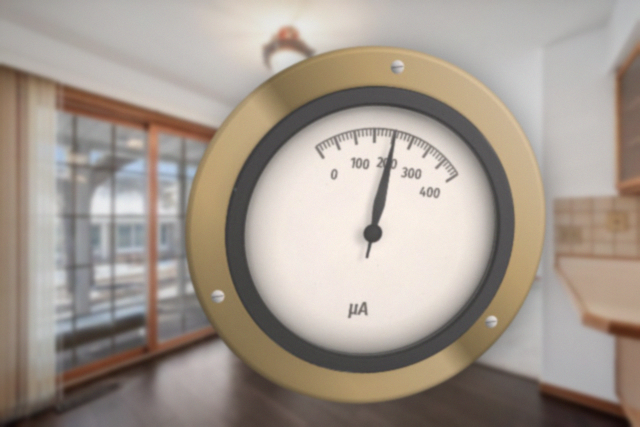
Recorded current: 200
